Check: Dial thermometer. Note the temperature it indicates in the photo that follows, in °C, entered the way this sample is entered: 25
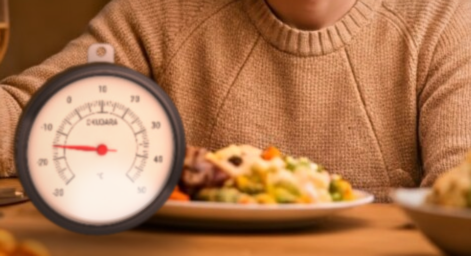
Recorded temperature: -15
